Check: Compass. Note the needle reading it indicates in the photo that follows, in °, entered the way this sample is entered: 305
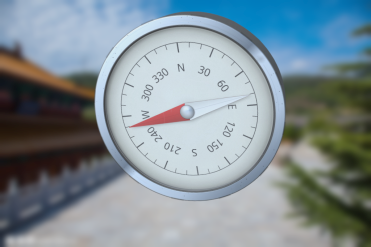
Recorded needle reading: 260
